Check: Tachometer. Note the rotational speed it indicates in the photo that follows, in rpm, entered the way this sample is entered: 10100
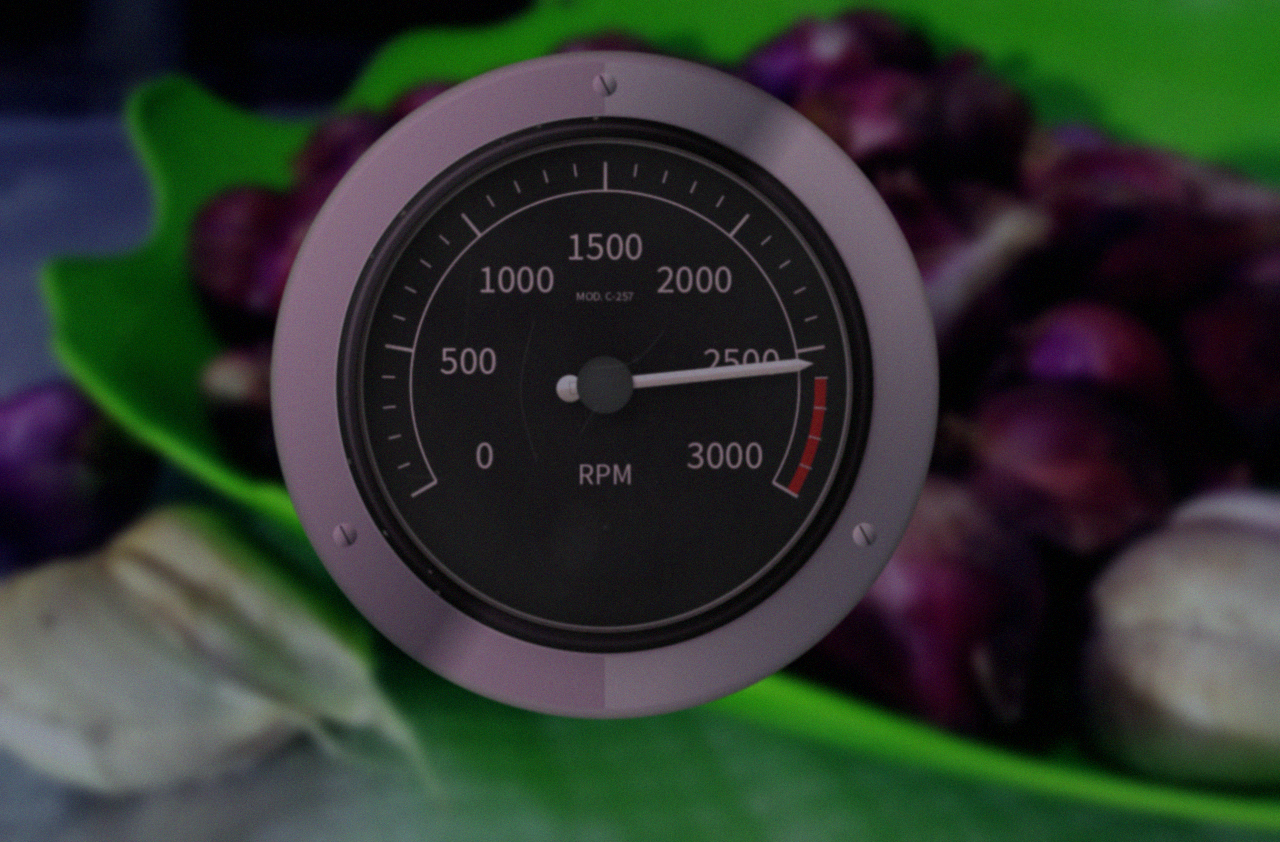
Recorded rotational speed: 2550
